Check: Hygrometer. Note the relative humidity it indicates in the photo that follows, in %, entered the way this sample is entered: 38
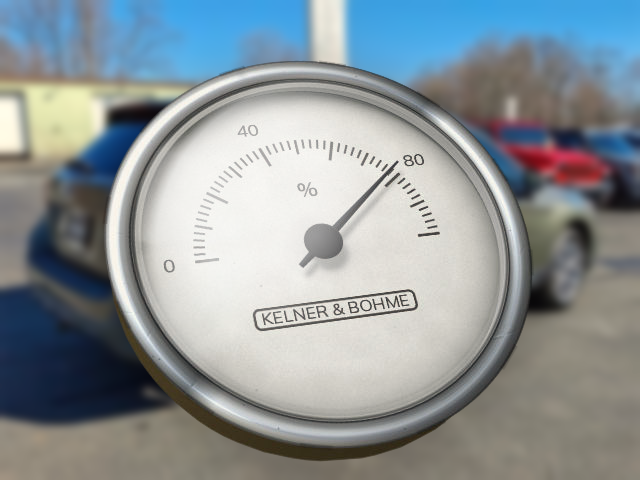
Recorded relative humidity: 78
